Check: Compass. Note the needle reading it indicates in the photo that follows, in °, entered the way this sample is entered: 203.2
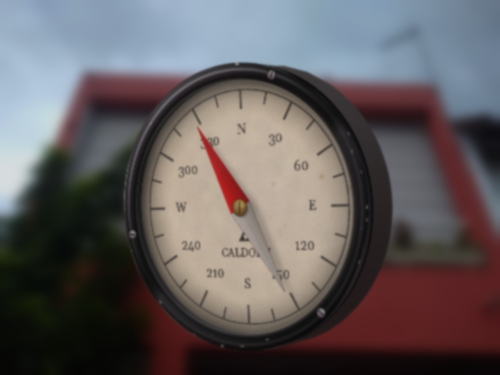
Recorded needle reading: 330
